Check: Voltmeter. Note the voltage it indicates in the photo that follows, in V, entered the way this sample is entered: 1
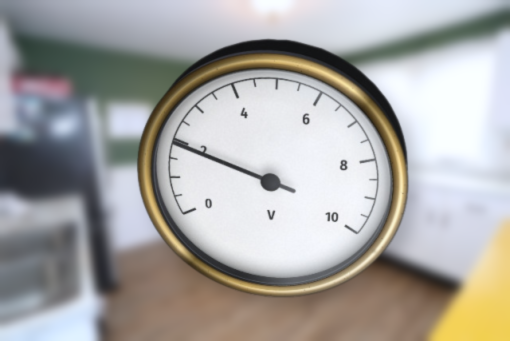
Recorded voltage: 2
